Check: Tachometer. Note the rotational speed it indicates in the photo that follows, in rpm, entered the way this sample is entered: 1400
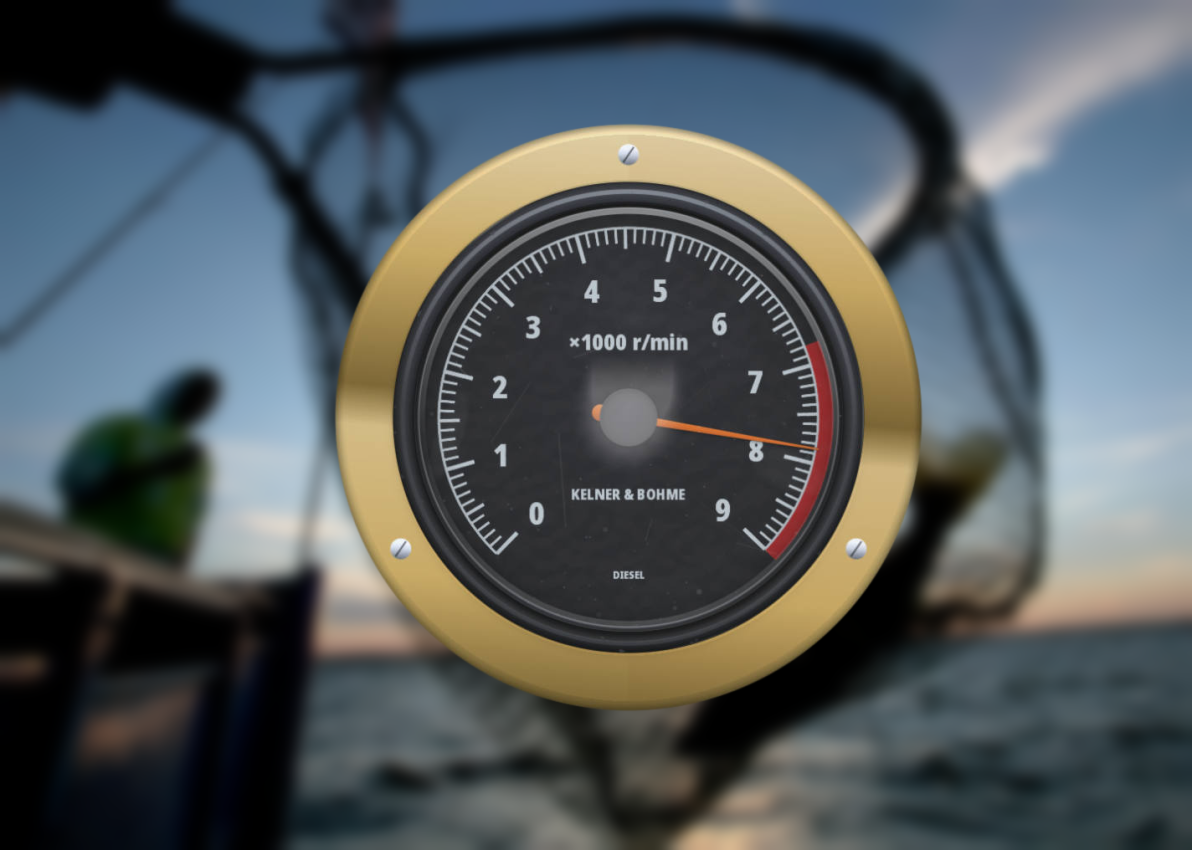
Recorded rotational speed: 7850
